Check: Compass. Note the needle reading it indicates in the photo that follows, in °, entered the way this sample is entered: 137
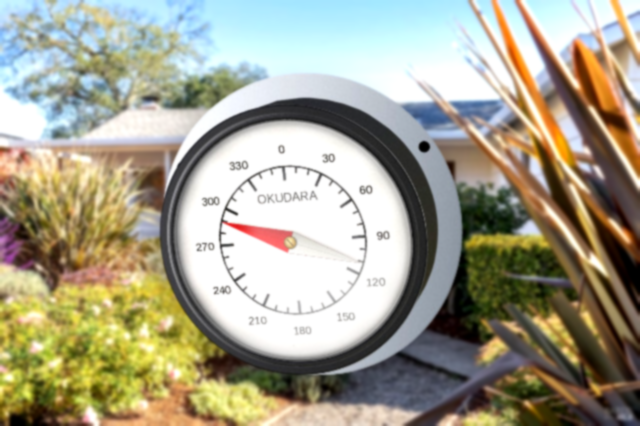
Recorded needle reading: 290
